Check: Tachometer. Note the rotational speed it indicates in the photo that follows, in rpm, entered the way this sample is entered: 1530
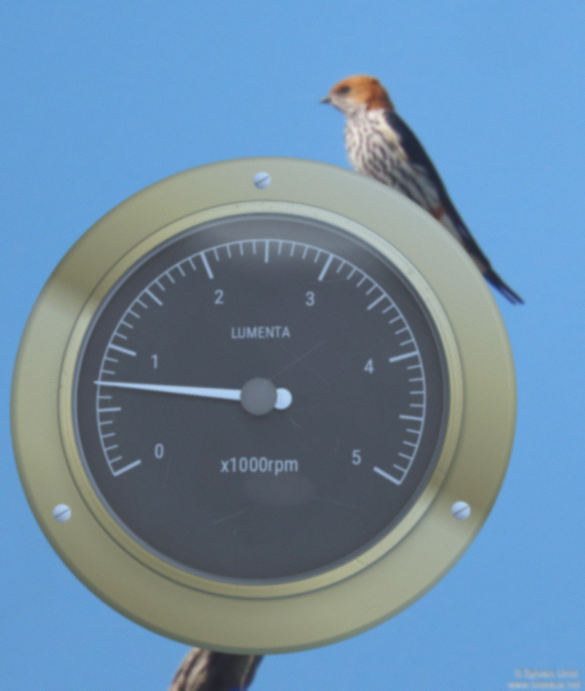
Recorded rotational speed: 700
